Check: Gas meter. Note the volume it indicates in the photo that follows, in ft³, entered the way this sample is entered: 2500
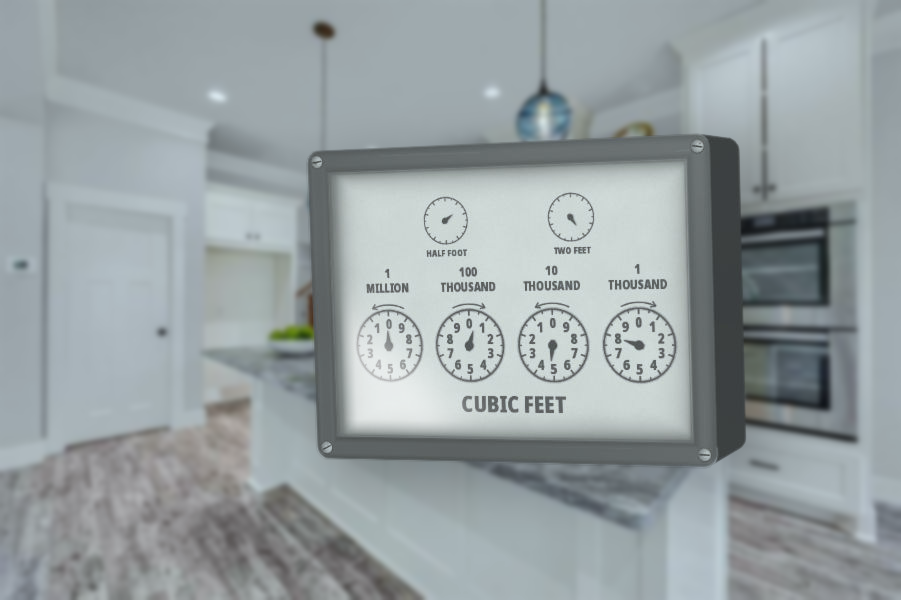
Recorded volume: 4800
